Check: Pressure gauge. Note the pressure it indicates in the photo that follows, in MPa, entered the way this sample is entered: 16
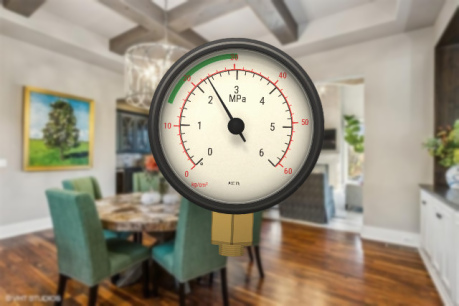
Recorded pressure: 2.3
